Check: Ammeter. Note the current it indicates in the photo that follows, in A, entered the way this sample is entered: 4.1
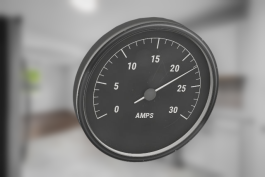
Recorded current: 22
